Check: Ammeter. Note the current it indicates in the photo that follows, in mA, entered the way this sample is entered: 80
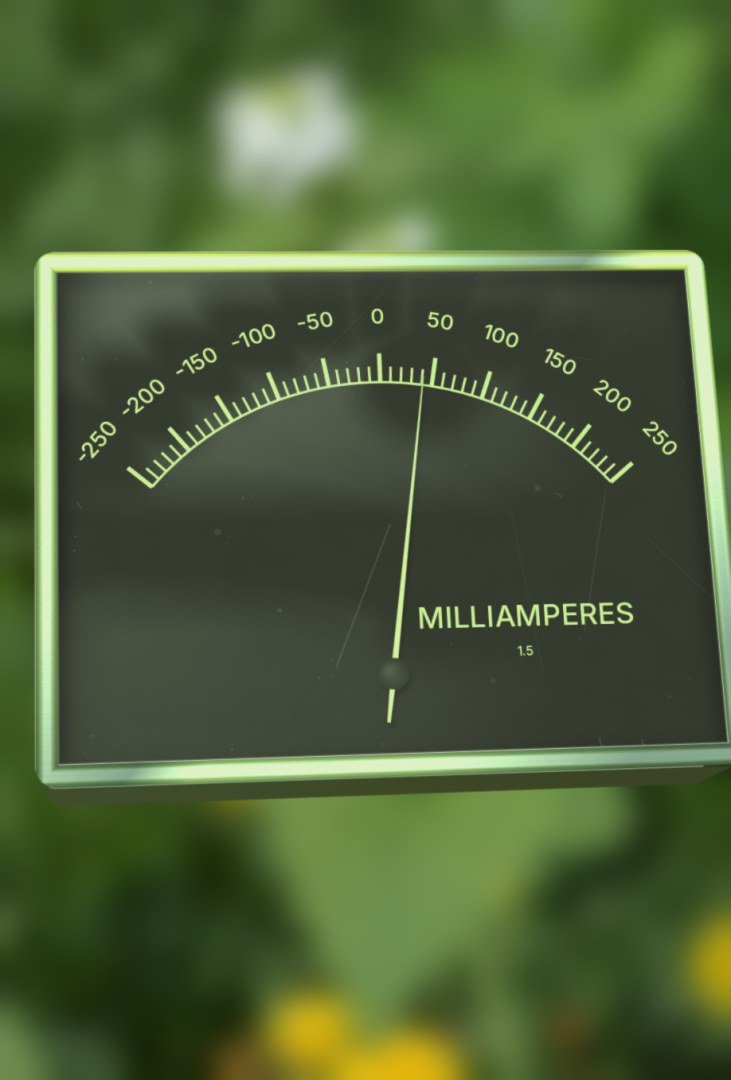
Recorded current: 40
